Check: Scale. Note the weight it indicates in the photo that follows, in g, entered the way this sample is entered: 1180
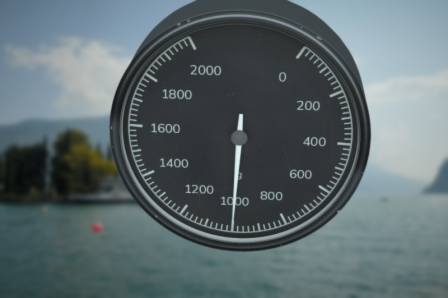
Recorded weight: 1000
